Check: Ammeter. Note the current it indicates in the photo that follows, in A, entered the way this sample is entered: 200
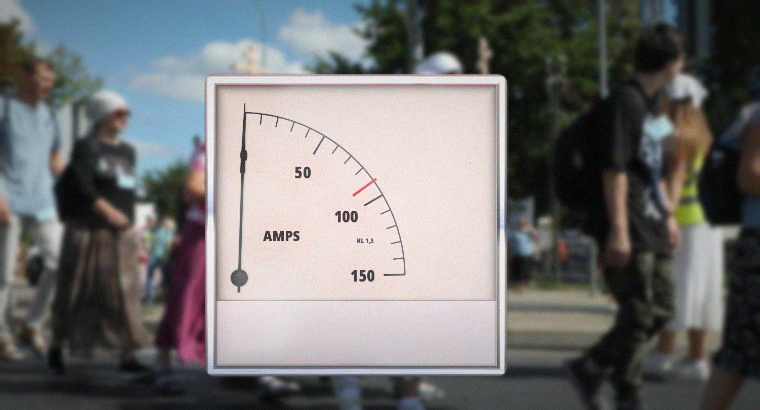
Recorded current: 0
